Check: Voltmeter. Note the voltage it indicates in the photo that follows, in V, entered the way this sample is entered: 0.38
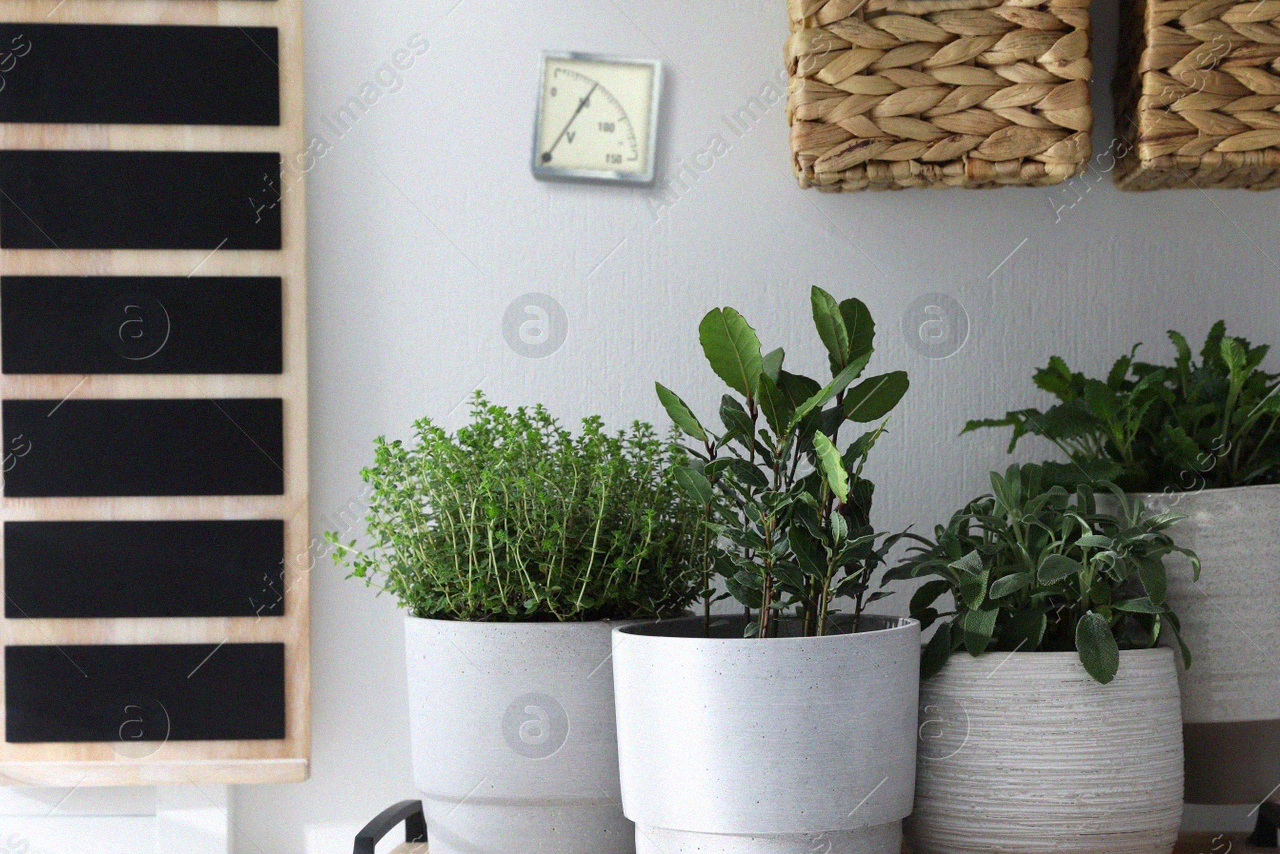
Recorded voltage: 50
